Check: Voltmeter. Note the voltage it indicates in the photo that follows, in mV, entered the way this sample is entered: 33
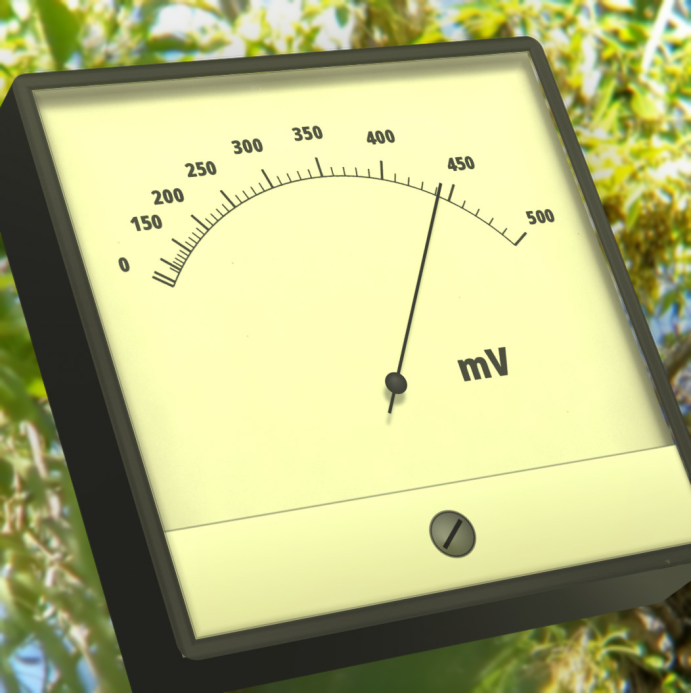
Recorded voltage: 440
